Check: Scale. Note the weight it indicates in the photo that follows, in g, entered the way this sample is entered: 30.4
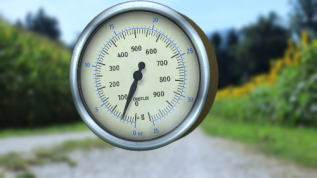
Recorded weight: 50
